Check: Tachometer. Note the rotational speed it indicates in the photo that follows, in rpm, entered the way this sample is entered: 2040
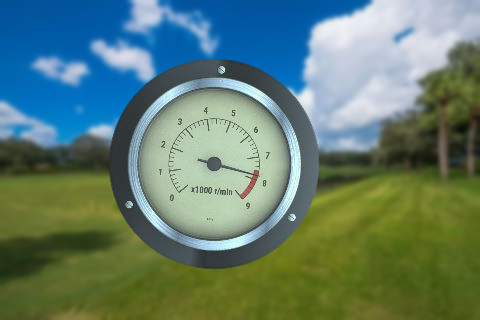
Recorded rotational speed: 7800
